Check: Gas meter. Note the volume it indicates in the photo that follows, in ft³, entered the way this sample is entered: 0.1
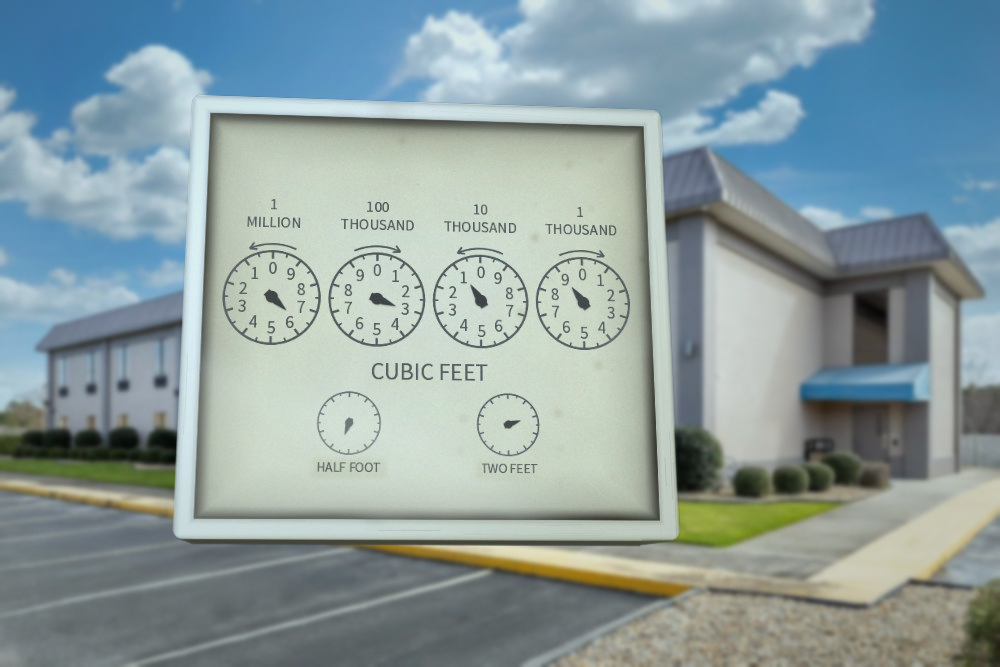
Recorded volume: 630900
